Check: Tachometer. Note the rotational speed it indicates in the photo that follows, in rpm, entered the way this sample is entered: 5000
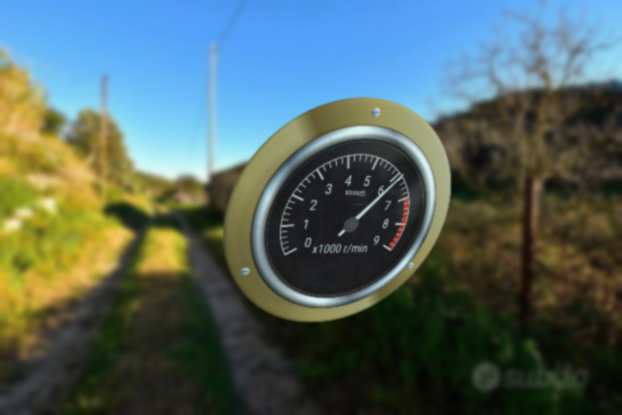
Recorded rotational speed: 6000
